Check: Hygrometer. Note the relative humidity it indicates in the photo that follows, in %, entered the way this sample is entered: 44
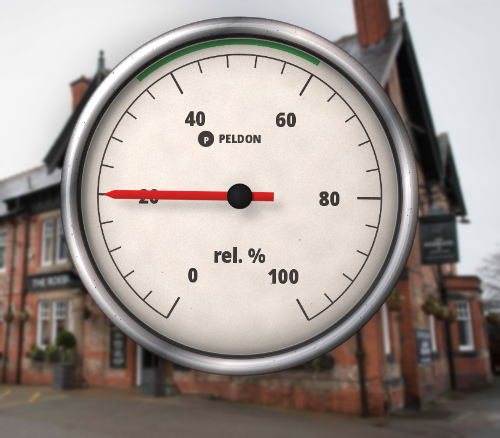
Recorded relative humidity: 20
